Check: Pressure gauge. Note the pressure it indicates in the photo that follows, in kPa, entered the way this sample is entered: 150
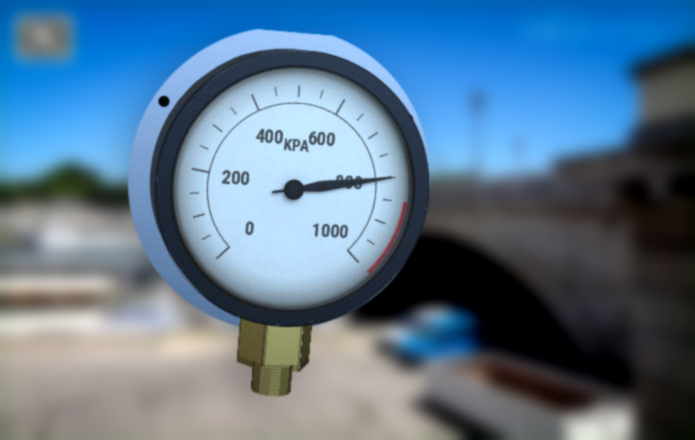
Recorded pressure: 800
